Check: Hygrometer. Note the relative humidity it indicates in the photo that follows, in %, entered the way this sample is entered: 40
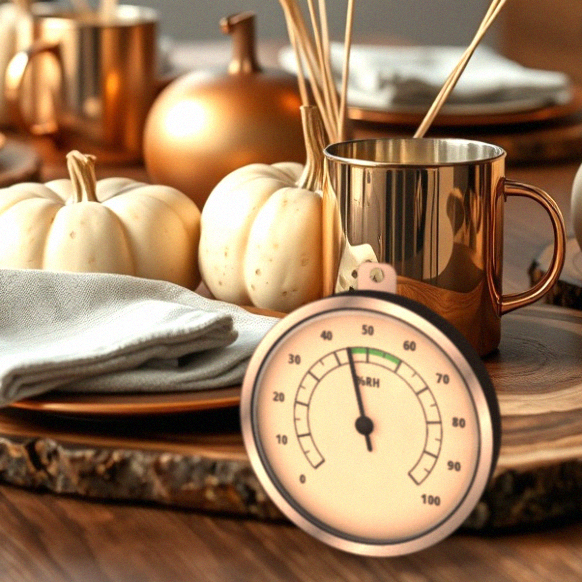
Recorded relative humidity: 45
